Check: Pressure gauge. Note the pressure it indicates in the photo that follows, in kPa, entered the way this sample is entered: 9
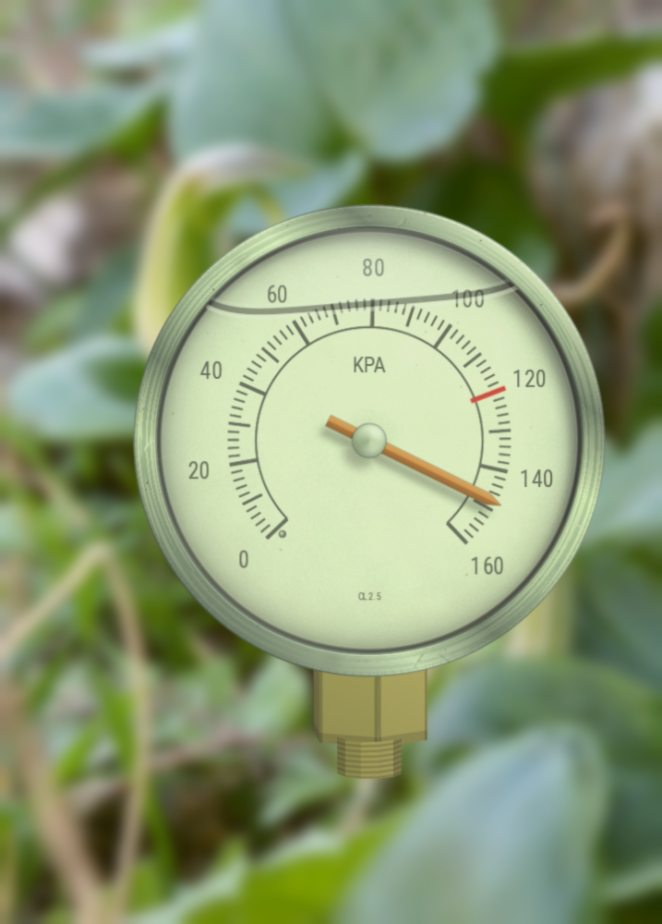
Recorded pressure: 148
